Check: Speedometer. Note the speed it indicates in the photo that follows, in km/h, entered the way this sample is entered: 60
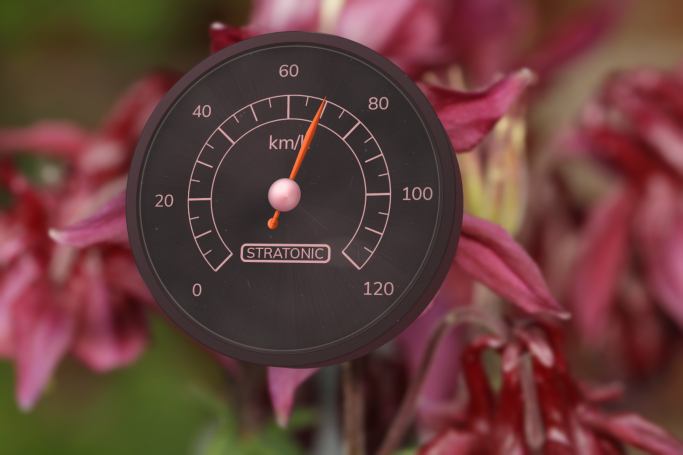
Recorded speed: 70
